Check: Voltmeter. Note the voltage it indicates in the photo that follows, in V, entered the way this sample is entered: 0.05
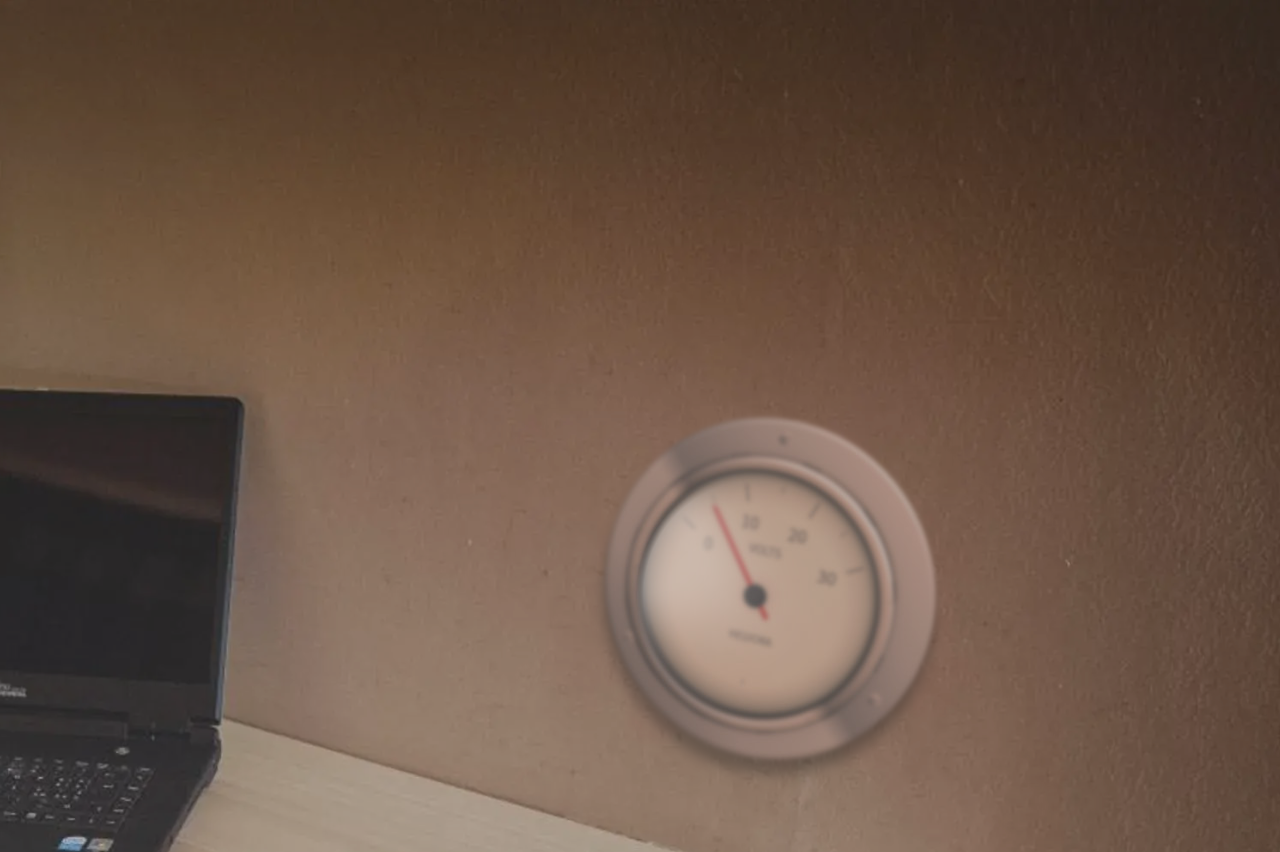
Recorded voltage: 5
